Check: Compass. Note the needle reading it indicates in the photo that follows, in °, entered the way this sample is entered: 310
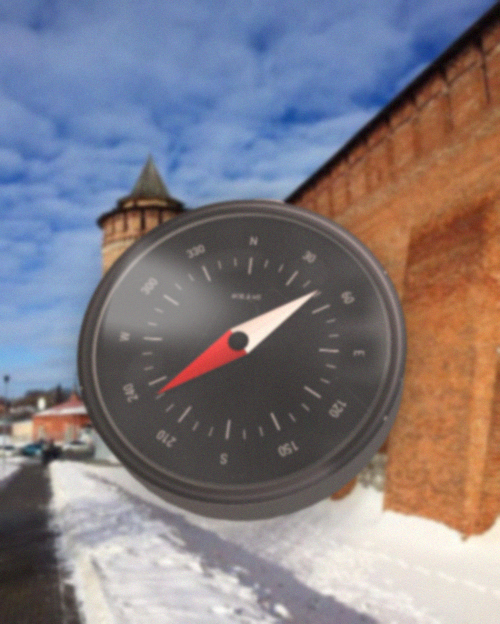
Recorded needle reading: 230
